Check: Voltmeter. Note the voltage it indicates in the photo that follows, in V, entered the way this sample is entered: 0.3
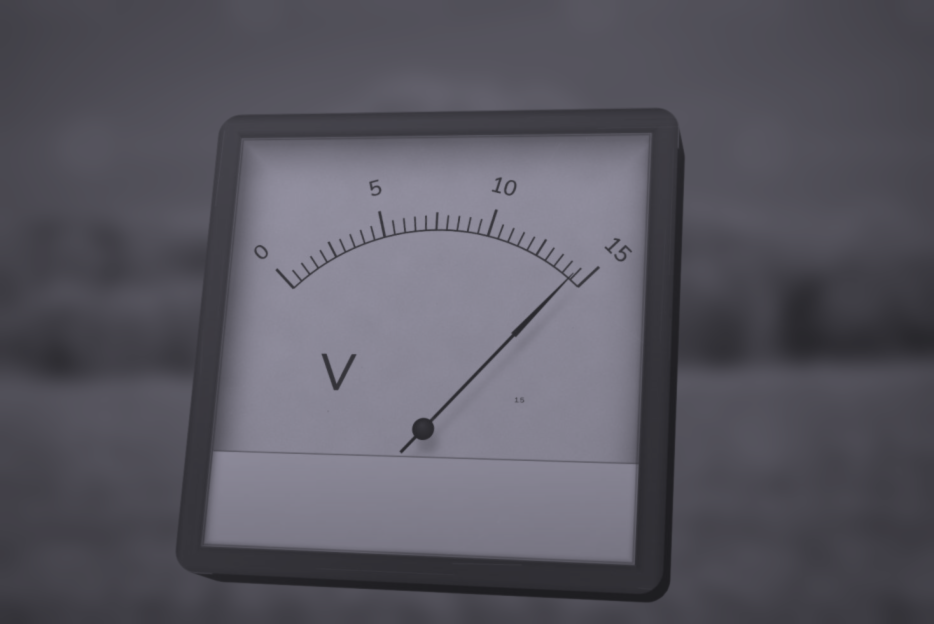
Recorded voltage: 14.5
